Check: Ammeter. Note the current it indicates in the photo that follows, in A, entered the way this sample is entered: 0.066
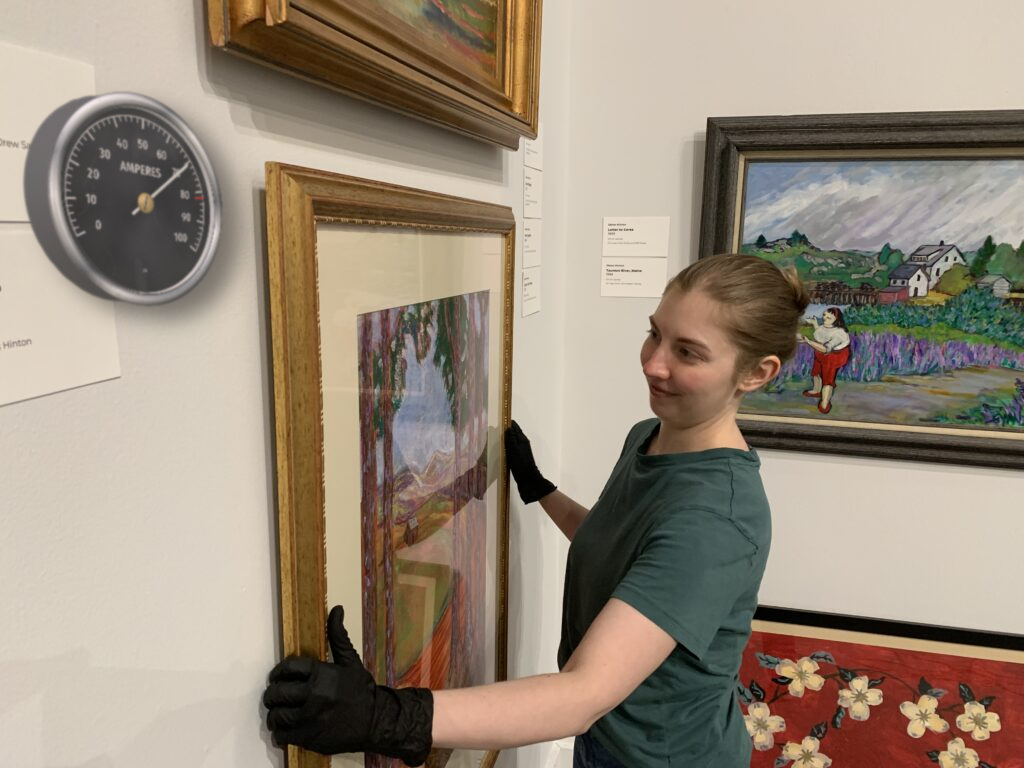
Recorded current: 70
